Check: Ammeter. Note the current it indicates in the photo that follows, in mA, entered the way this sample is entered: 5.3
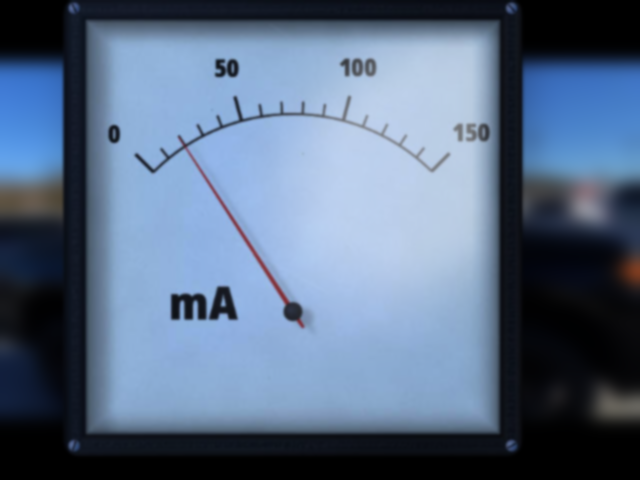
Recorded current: 20
